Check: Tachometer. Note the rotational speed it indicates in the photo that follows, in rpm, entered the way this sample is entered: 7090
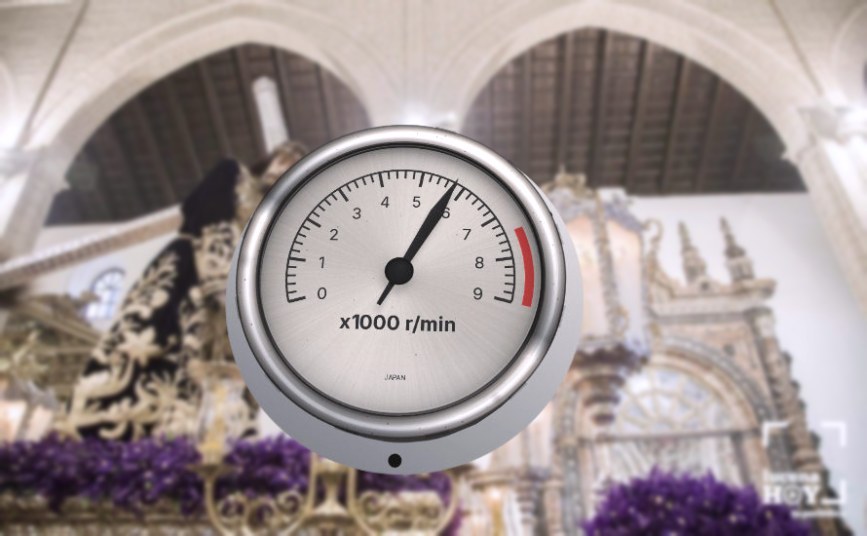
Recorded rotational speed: 5800
